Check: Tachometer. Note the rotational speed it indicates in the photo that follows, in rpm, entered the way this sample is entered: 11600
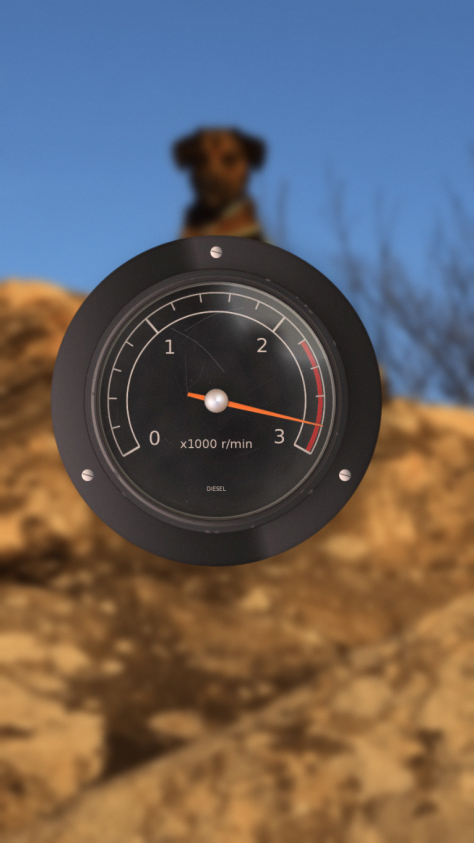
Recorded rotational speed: 2800
